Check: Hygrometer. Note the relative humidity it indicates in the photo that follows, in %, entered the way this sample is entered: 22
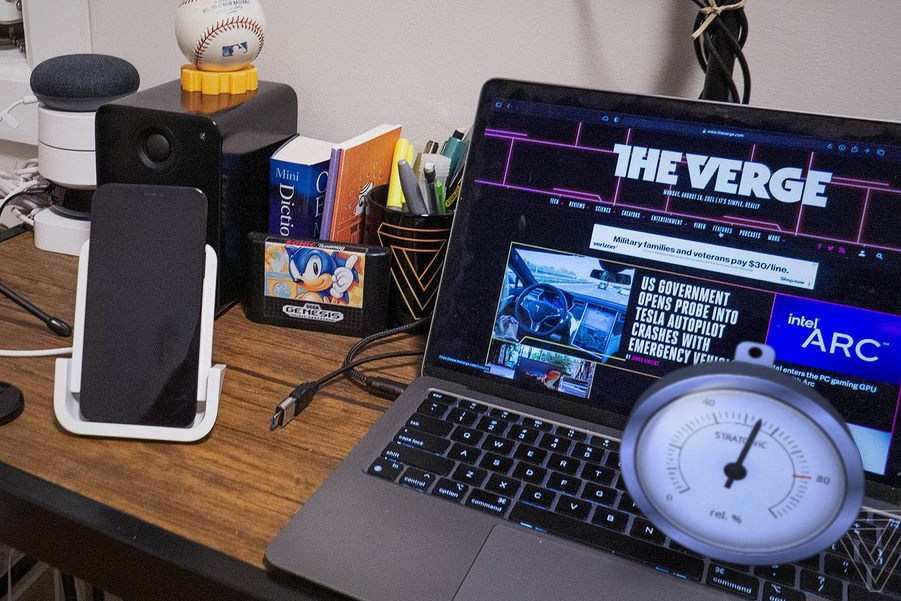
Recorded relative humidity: 54
